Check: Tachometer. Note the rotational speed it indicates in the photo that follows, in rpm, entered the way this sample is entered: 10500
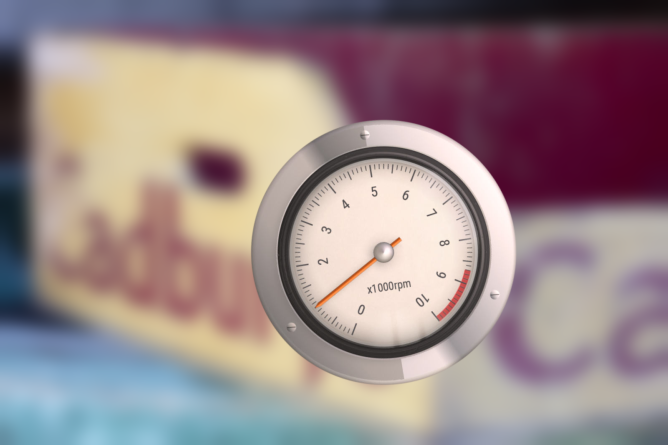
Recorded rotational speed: 1000
